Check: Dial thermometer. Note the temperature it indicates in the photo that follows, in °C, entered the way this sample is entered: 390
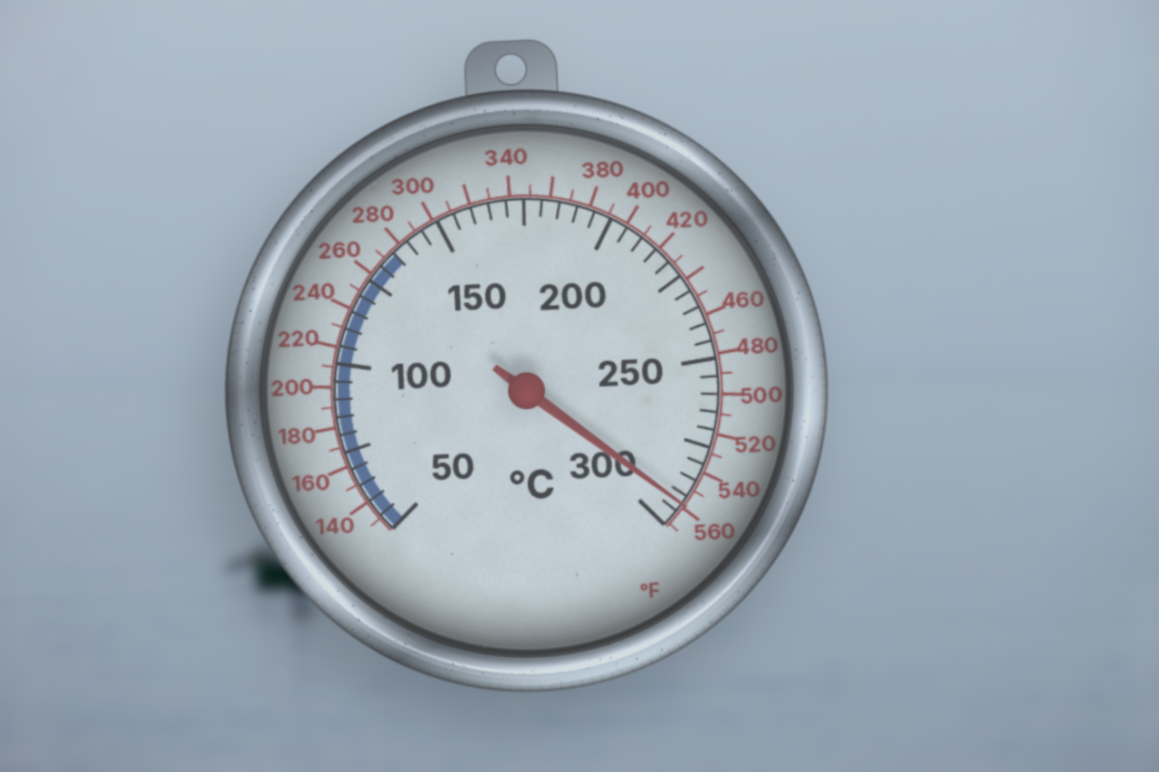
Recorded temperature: 292.5
